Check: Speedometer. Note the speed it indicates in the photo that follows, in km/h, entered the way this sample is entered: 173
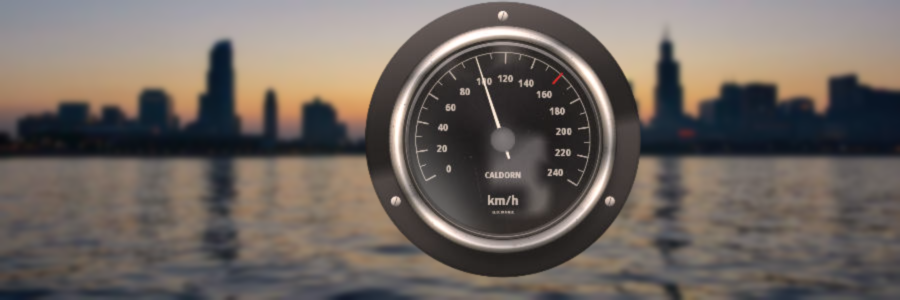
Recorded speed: 100
